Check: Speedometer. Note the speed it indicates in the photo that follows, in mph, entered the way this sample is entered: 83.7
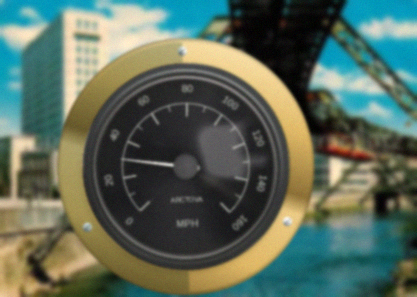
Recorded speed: 30
